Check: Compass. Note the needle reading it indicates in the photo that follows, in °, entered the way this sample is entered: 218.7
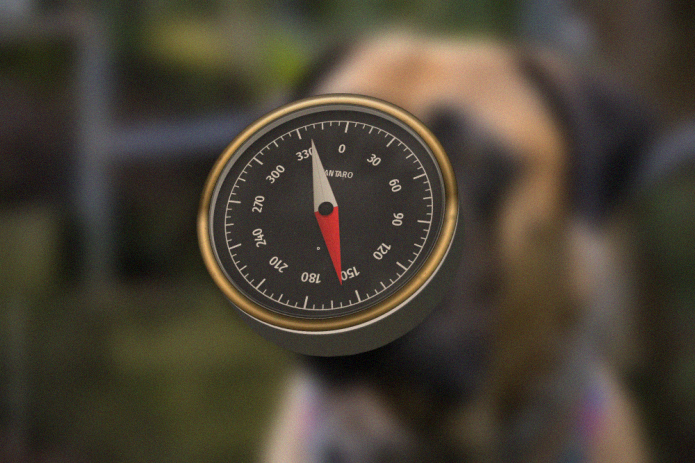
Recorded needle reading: 157.5
